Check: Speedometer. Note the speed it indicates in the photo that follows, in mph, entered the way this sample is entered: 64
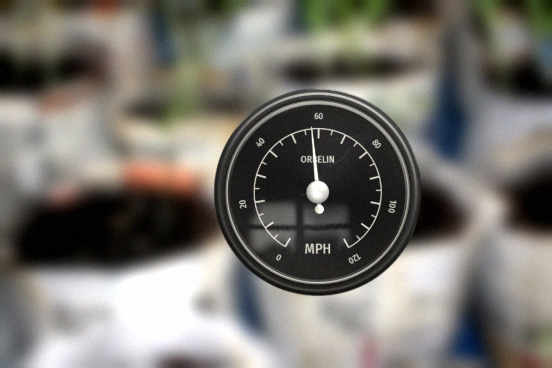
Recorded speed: 57.5
